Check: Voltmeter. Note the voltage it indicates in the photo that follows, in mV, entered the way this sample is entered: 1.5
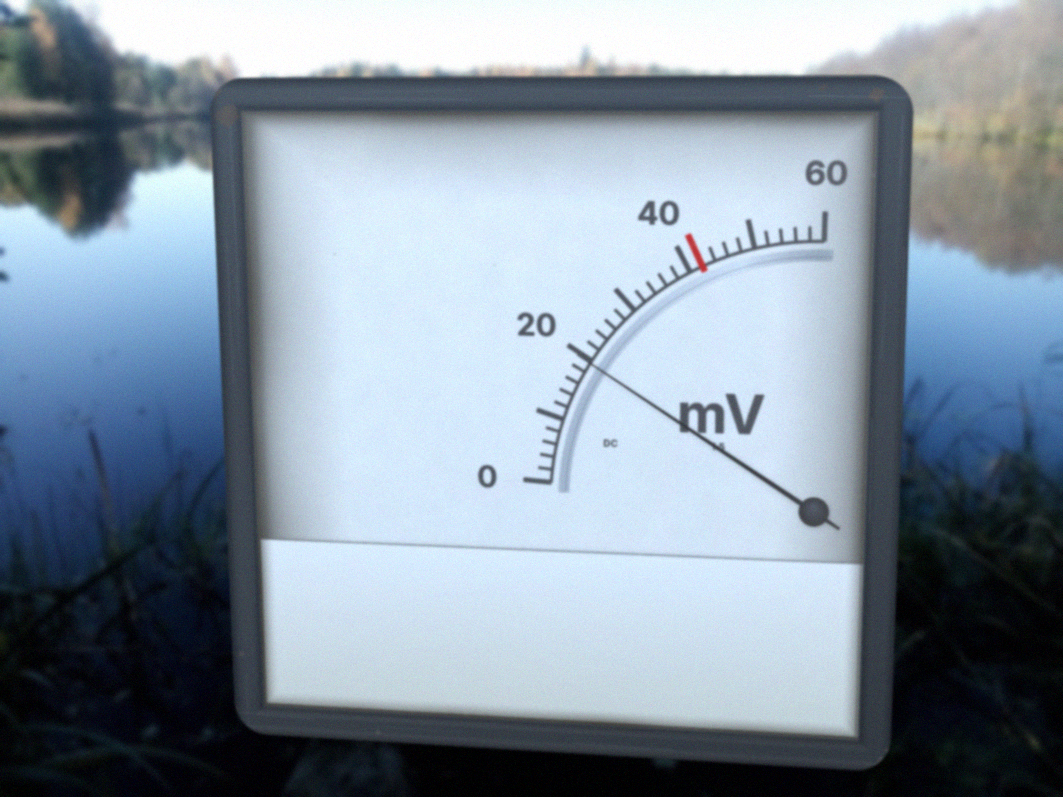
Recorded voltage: 20
